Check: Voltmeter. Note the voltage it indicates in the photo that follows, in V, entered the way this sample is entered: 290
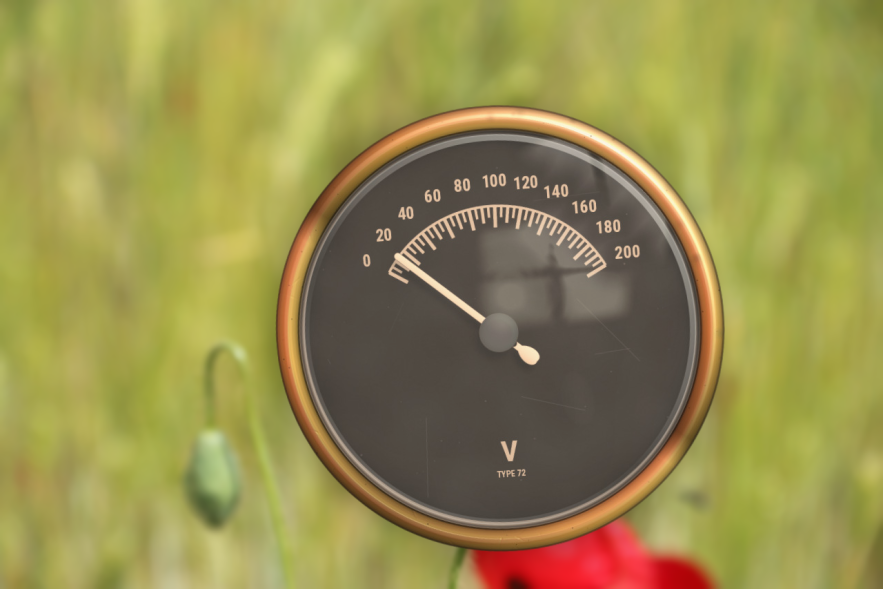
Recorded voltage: 15
